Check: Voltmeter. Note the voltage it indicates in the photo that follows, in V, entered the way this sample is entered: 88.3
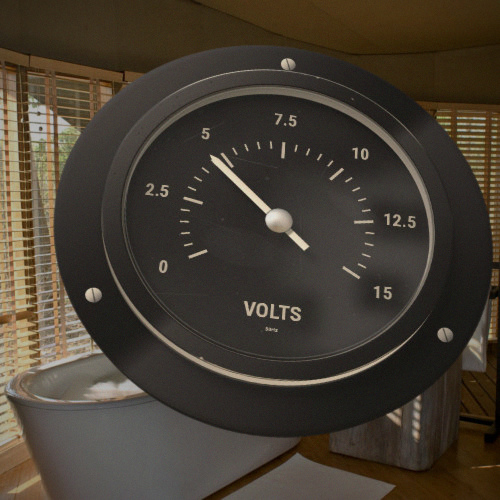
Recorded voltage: 4.5
